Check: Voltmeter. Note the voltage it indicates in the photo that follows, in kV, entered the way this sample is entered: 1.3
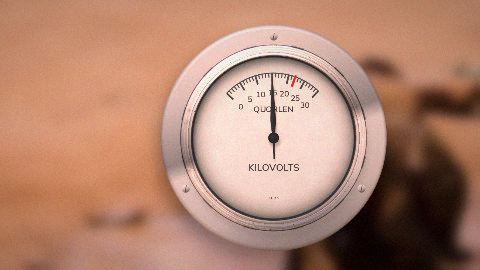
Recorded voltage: 15
